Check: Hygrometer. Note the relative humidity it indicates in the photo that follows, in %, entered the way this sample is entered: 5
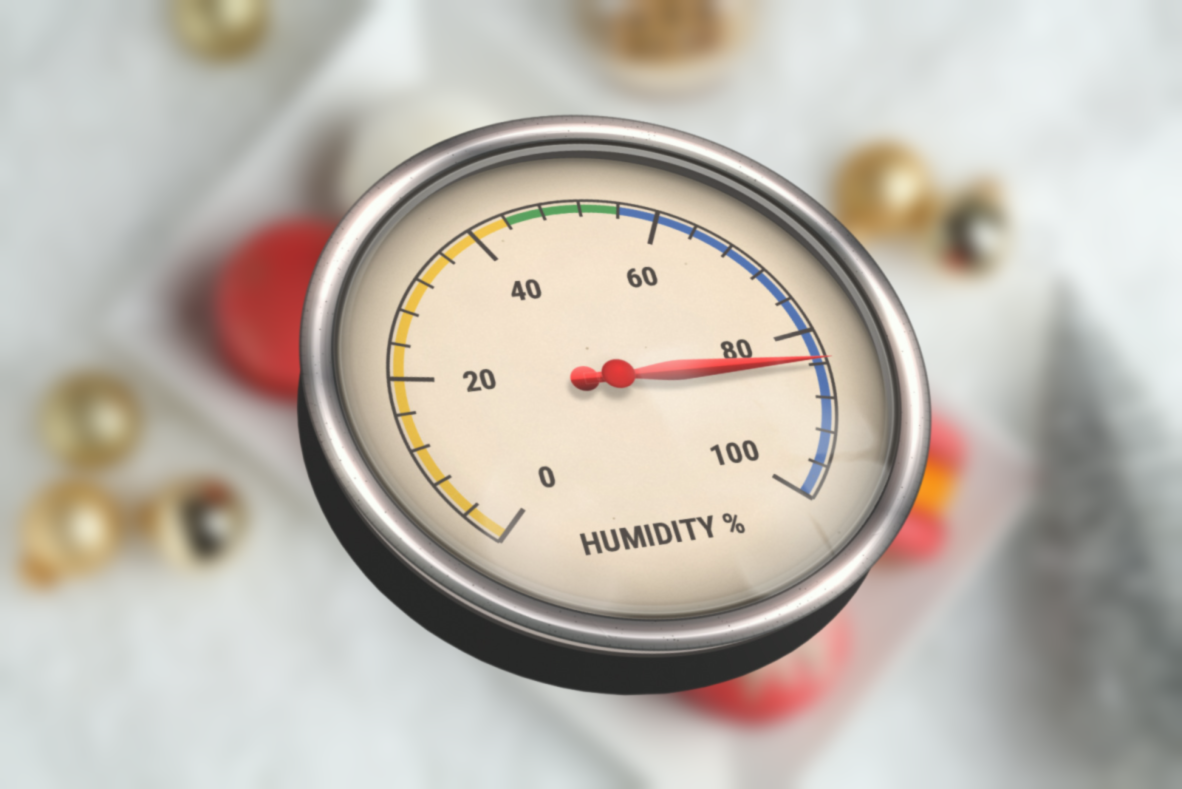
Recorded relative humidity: 84
